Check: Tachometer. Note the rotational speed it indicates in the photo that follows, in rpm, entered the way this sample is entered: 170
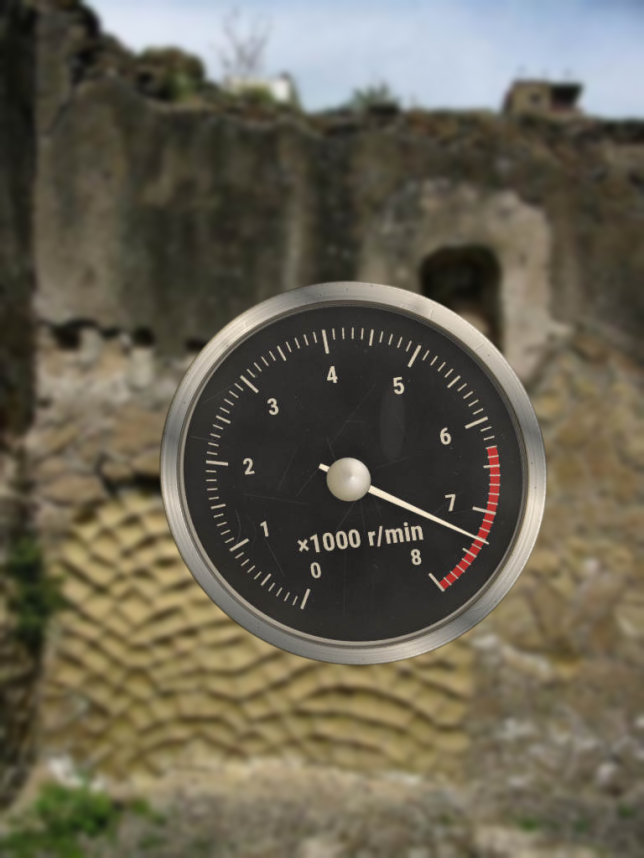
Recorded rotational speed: 7300
